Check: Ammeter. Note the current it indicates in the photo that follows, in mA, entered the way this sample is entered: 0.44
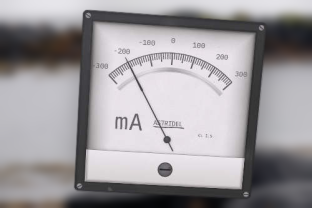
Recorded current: -200
